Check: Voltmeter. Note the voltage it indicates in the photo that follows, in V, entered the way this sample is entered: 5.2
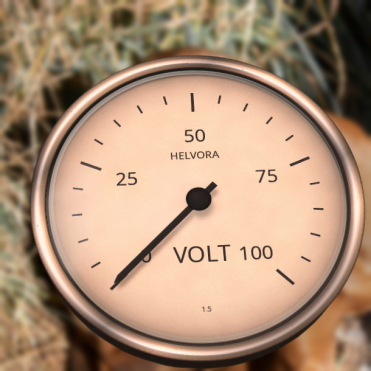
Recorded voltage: 0
